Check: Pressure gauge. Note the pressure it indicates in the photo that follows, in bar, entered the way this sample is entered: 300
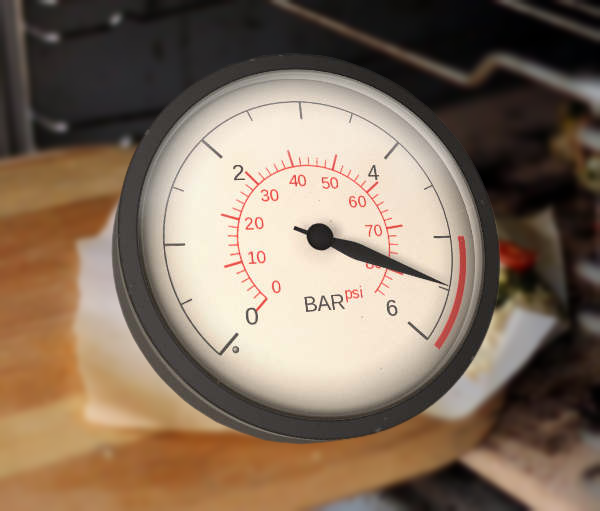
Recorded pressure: 5.5
